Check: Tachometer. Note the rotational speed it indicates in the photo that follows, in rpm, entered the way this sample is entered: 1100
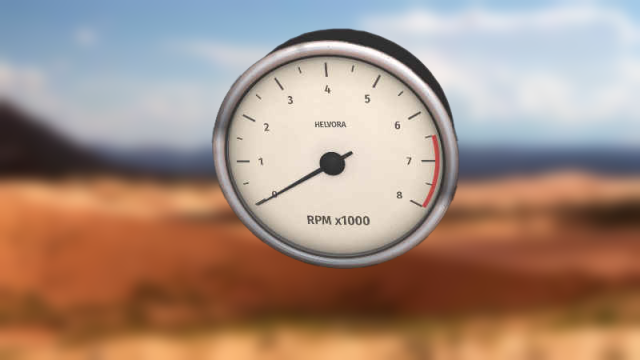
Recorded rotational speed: 0
